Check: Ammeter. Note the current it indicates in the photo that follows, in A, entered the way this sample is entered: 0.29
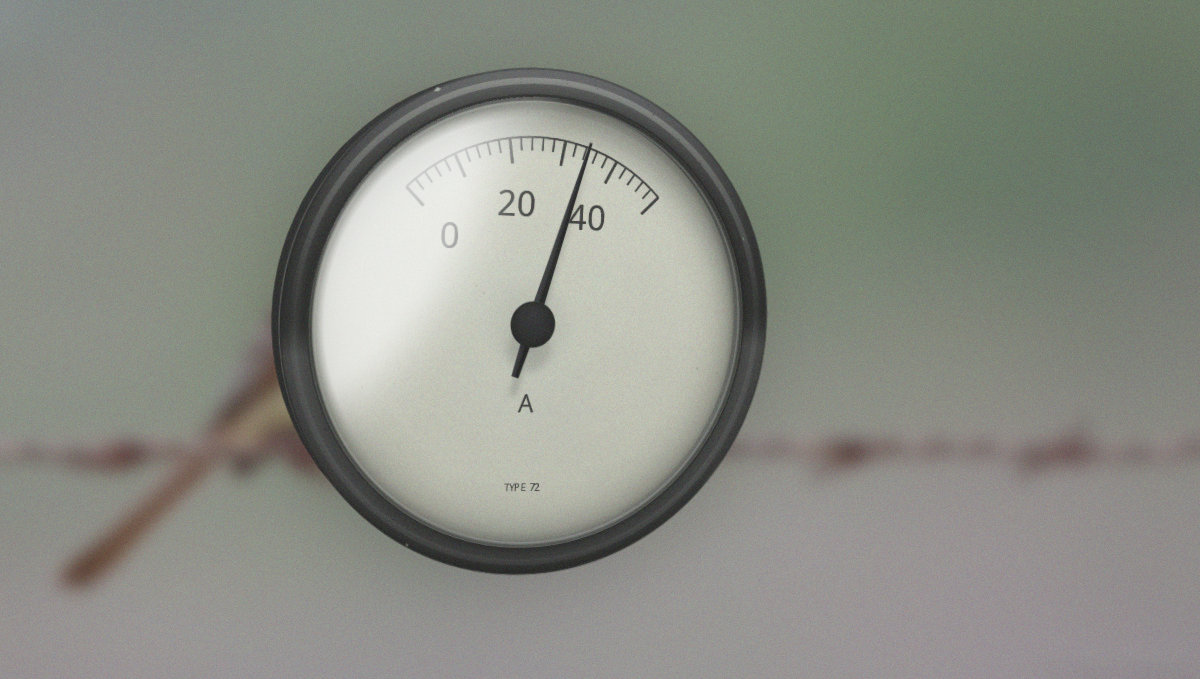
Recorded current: 34
